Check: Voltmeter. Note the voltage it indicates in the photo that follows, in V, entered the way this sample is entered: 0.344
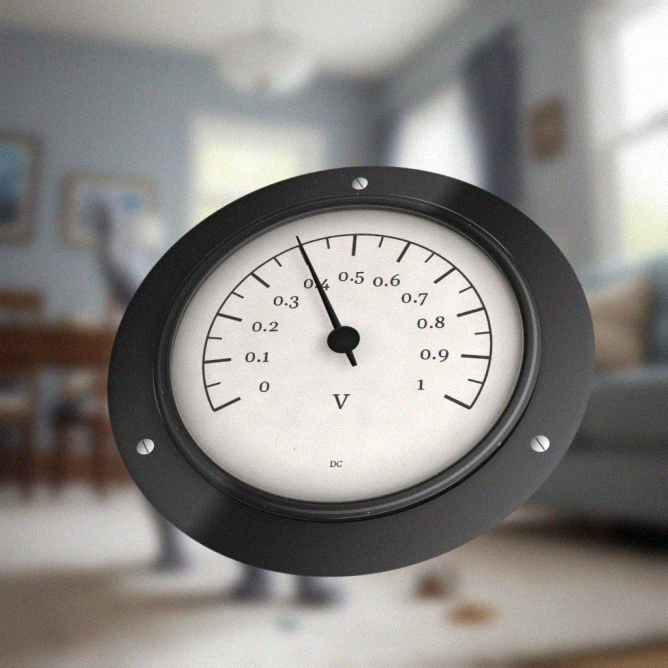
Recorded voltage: 0.4
